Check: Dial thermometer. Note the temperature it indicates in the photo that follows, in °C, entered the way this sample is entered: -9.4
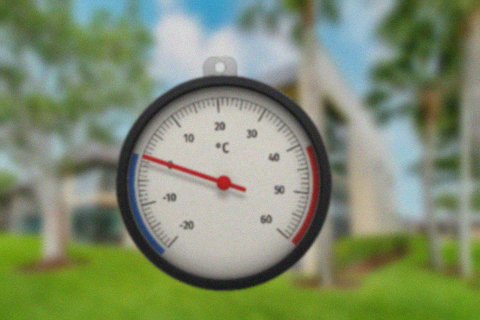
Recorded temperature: 0
